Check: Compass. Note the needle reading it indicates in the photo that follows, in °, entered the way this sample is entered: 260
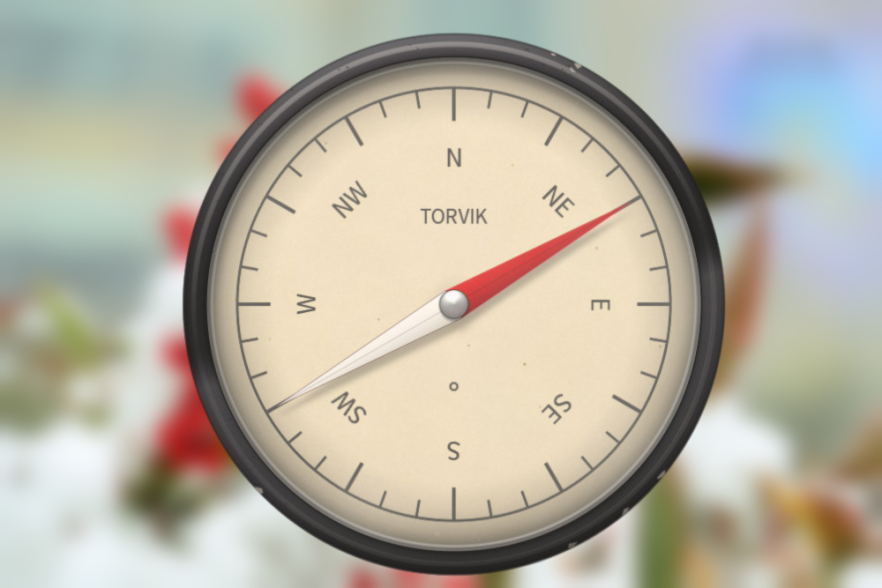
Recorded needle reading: 60
